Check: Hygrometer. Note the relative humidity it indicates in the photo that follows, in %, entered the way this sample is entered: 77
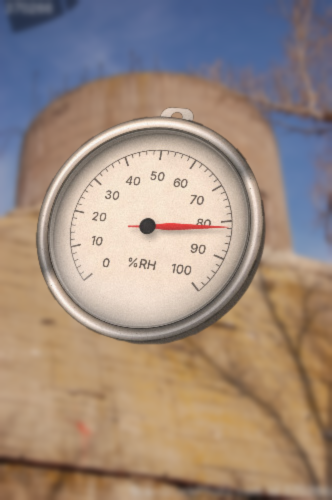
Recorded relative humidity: 82
